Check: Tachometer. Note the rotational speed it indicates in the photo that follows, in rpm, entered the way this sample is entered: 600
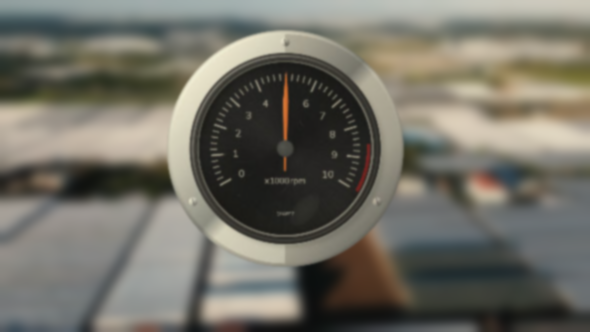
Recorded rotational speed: 5000
